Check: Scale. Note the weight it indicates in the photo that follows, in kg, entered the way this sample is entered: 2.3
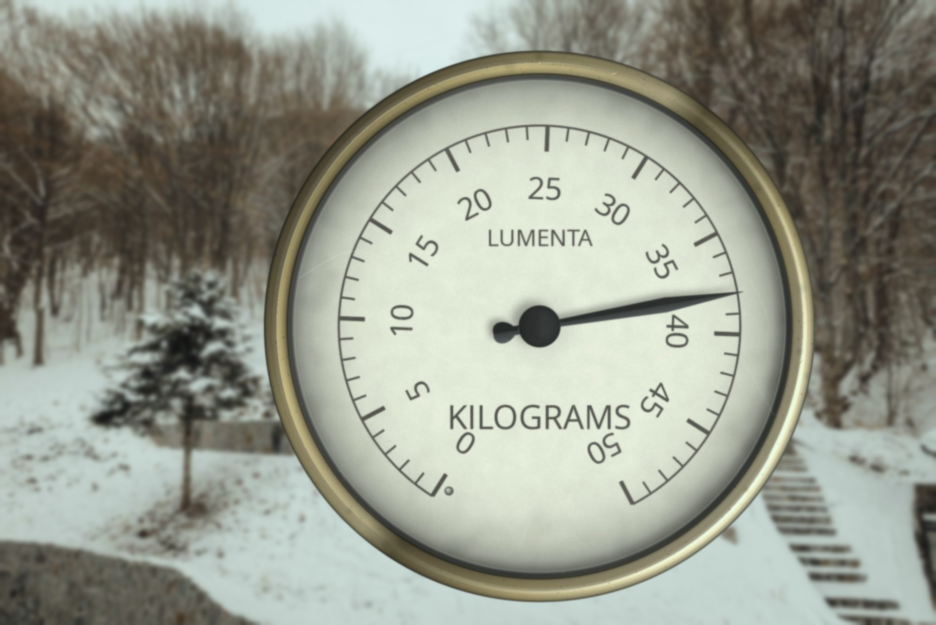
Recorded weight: 38
